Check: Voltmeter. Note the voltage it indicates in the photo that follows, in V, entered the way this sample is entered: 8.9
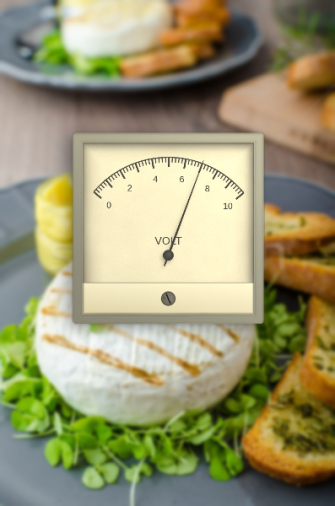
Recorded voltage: 7
